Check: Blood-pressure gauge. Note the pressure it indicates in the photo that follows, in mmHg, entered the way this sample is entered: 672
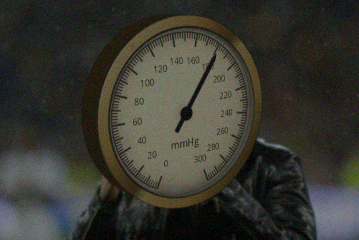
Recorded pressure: 180
